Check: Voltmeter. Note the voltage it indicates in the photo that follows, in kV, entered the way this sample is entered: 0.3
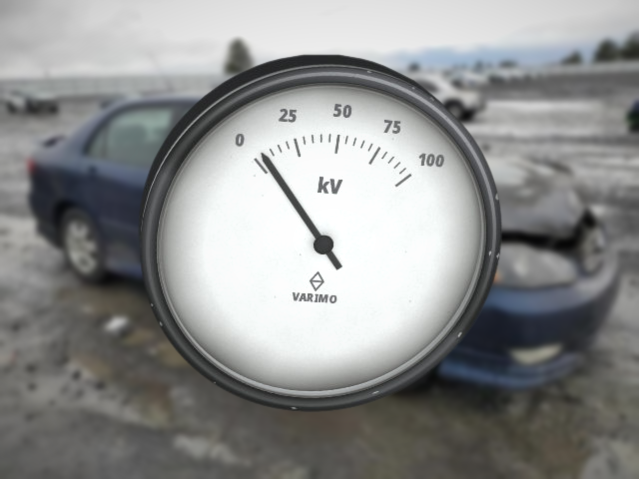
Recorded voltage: 5
